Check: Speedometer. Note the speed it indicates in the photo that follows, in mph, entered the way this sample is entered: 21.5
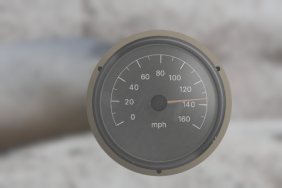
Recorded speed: 135
